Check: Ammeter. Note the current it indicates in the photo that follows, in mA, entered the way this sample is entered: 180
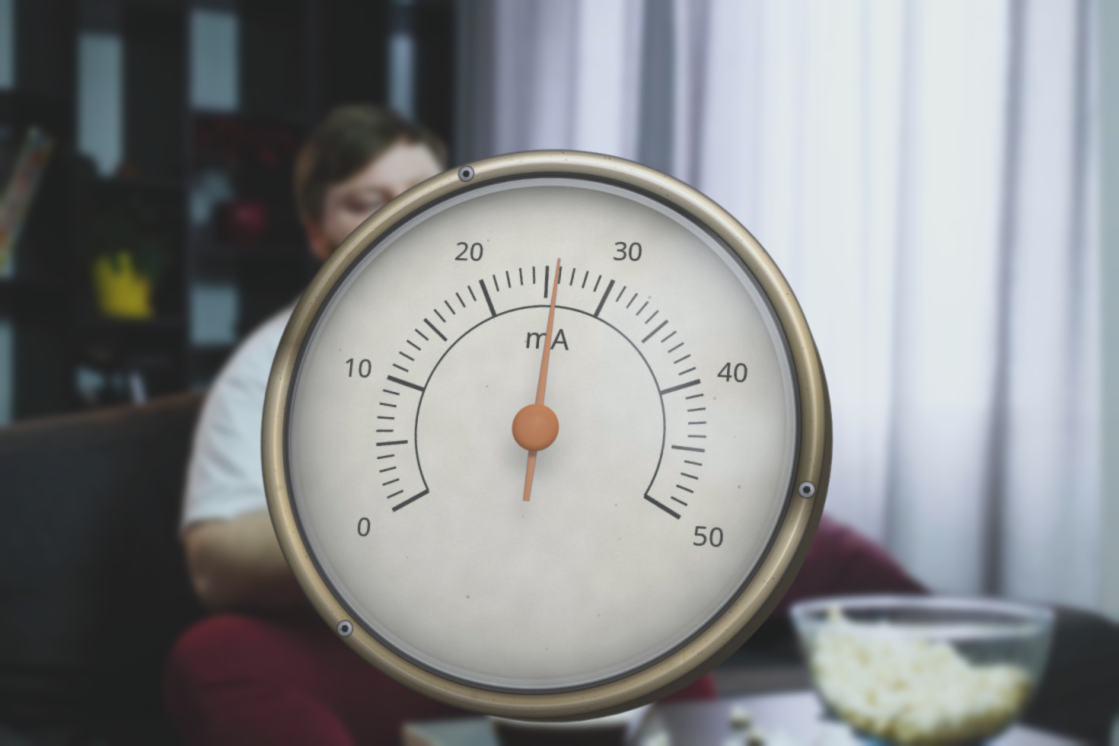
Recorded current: 26
